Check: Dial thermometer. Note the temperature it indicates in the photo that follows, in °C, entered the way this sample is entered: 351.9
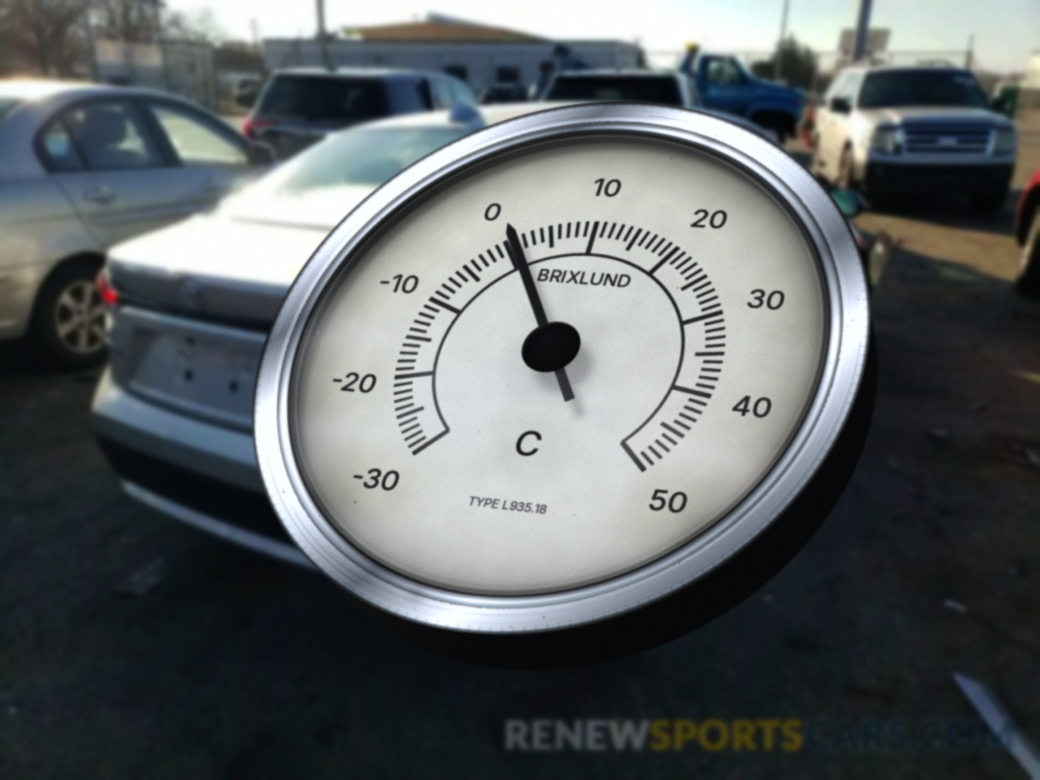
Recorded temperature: 1
